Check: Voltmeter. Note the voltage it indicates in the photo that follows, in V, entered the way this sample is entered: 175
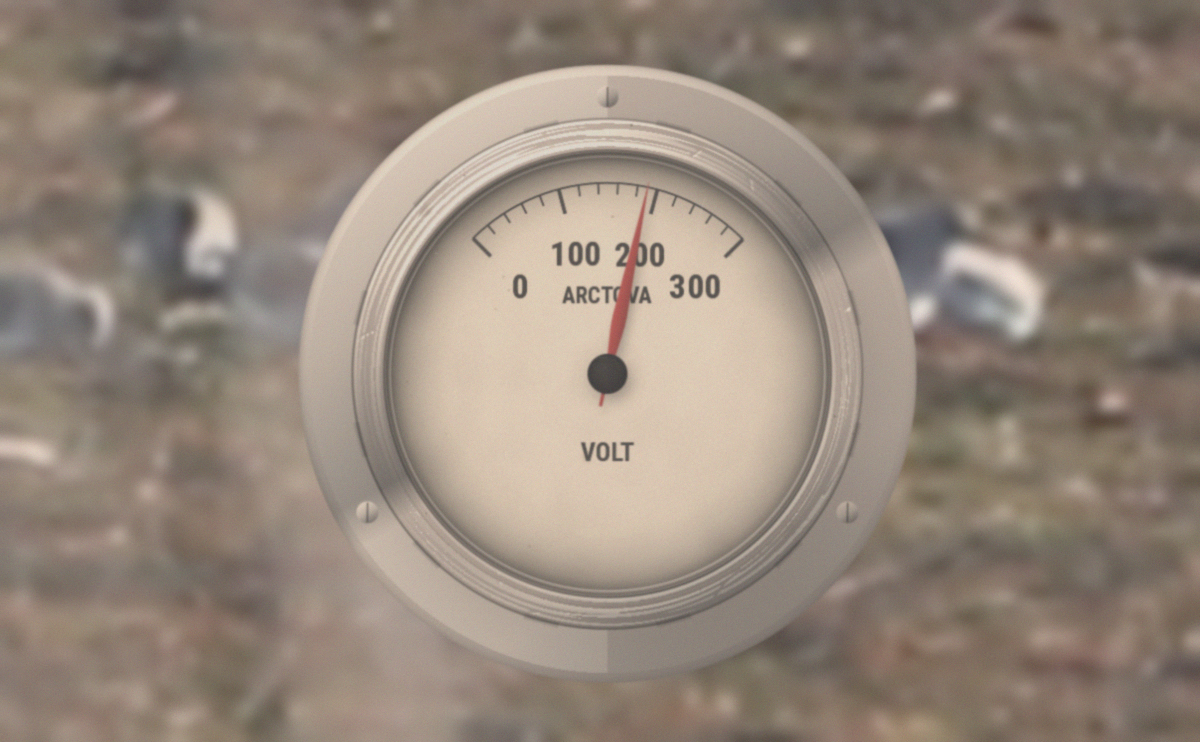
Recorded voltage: 190
